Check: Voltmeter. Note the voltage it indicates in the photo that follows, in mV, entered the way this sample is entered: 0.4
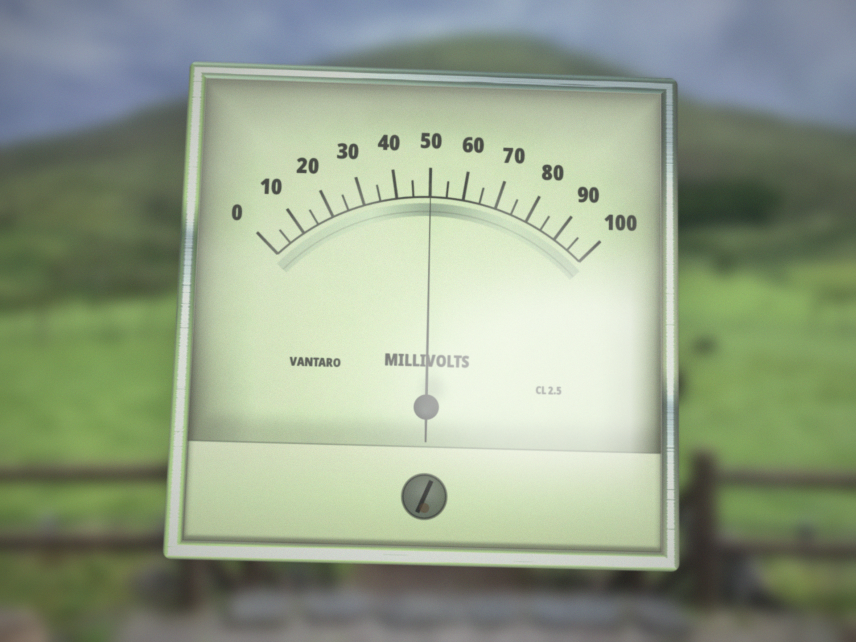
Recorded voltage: 50
